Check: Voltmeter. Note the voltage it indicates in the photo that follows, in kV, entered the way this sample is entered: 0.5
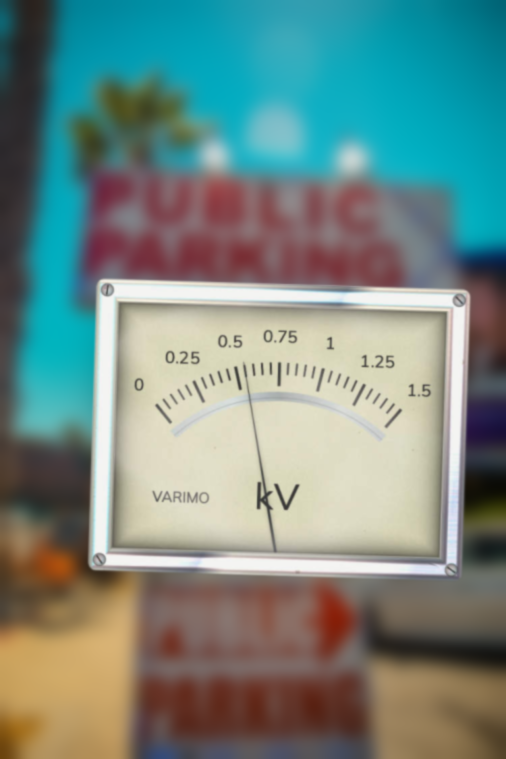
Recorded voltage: 0.55
